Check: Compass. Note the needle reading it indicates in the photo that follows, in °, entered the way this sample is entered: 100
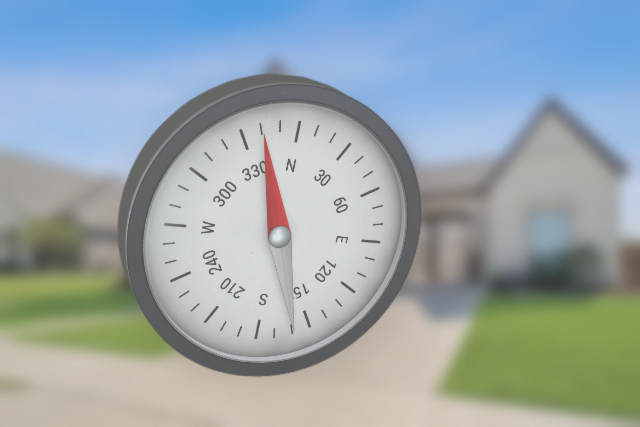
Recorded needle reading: 340
